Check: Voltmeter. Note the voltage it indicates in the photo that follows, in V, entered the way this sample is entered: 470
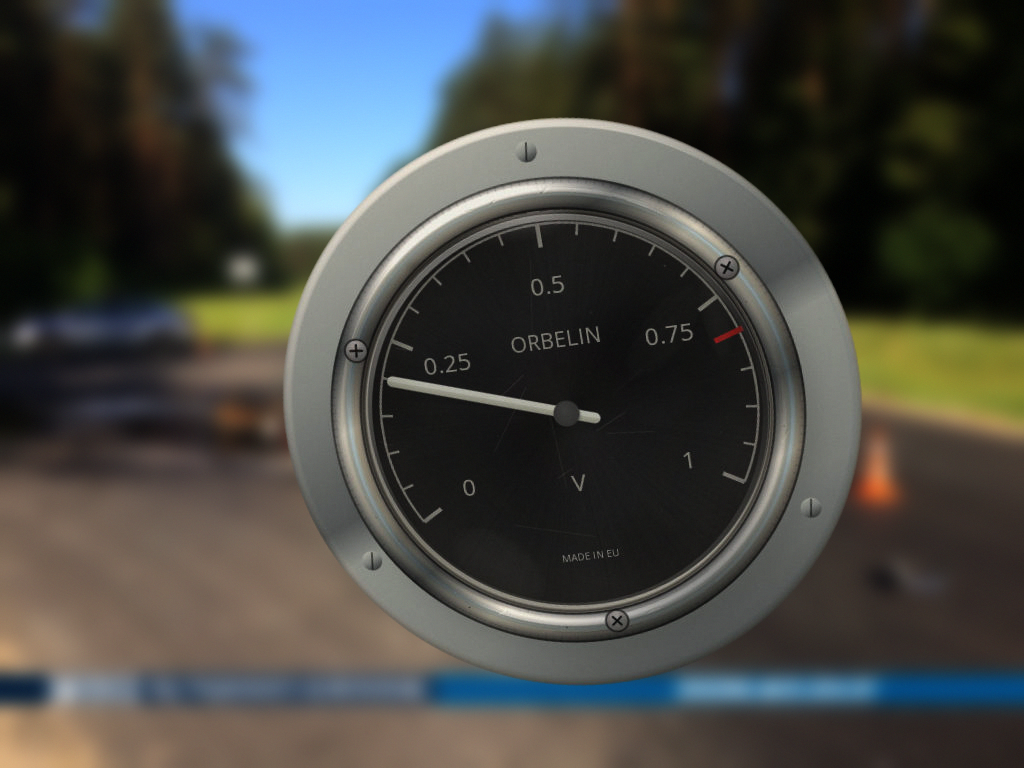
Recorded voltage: 0.2
